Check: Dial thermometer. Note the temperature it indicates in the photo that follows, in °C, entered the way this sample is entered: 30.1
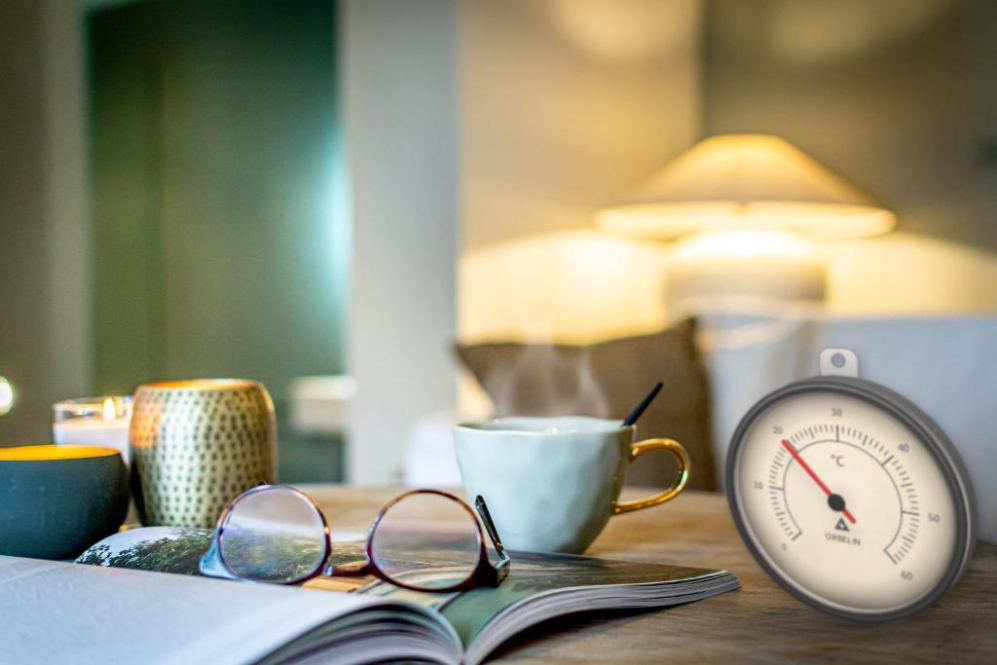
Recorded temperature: 20
